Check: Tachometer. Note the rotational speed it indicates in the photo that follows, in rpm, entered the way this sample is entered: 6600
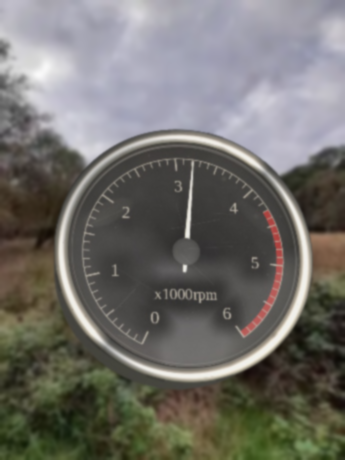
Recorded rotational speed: 3200
